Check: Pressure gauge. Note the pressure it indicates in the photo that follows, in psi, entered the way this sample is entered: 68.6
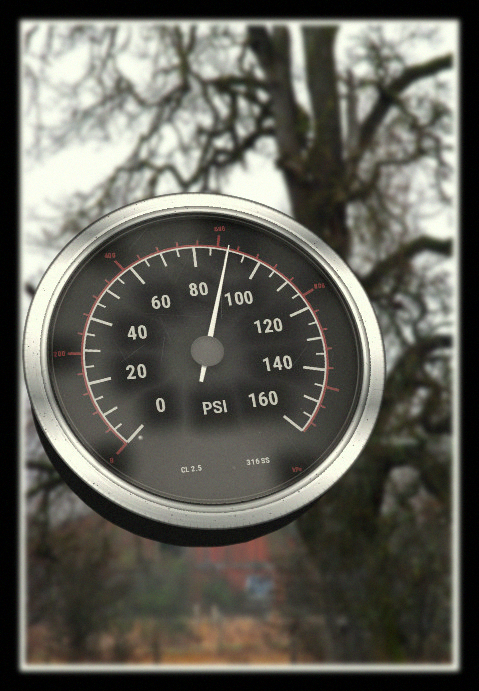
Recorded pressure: 90
